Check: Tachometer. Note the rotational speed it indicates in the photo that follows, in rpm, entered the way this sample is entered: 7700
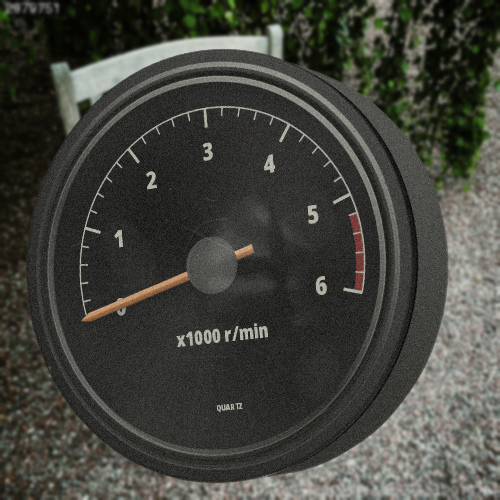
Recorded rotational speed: 0
